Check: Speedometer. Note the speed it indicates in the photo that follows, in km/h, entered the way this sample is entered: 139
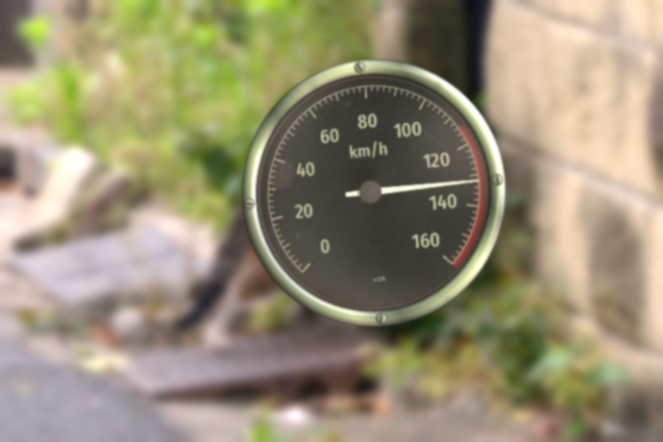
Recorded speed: 132
